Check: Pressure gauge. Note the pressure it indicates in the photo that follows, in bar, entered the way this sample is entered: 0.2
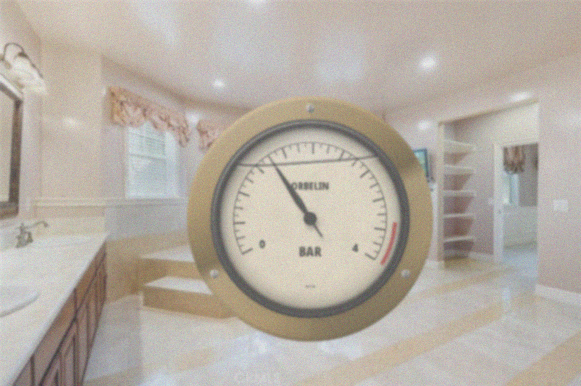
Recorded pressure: 1.4
